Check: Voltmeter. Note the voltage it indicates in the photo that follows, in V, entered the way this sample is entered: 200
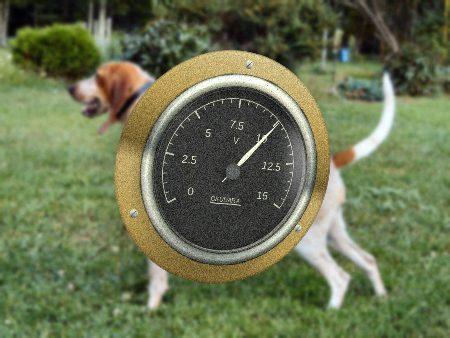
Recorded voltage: 10
